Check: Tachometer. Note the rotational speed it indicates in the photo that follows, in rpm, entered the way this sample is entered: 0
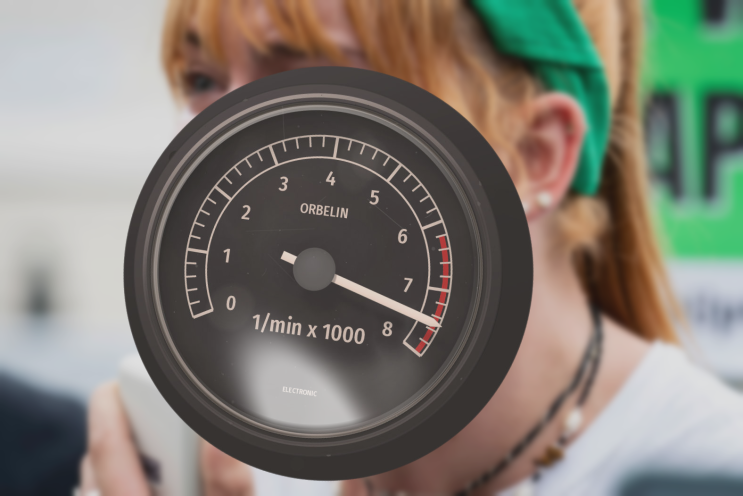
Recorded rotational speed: 7500
